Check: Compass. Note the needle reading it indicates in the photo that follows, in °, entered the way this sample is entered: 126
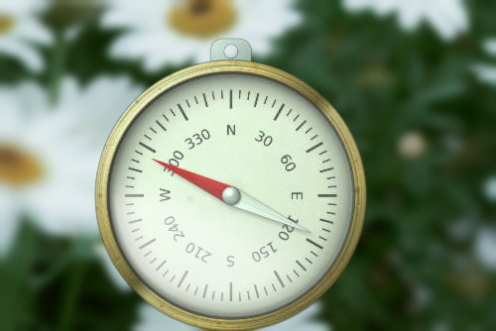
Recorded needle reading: 295
